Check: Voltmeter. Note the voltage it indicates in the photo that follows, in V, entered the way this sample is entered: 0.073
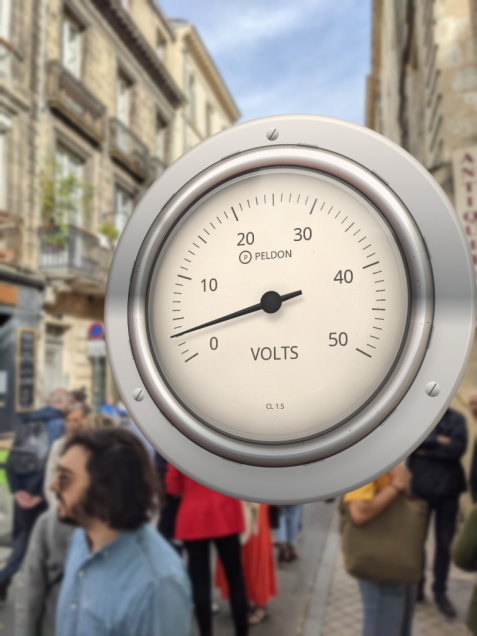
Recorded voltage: 3
